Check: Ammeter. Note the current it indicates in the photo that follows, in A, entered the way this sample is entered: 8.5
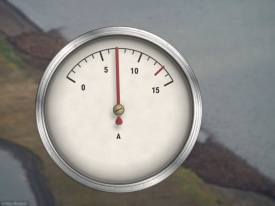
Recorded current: 7
